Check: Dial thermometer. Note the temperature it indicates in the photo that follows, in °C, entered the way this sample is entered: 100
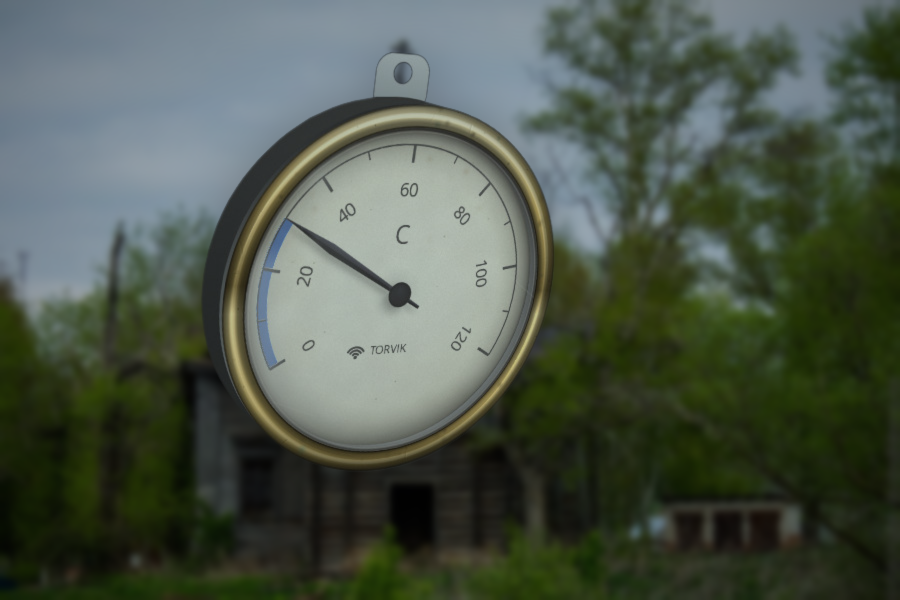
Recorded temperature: 30
